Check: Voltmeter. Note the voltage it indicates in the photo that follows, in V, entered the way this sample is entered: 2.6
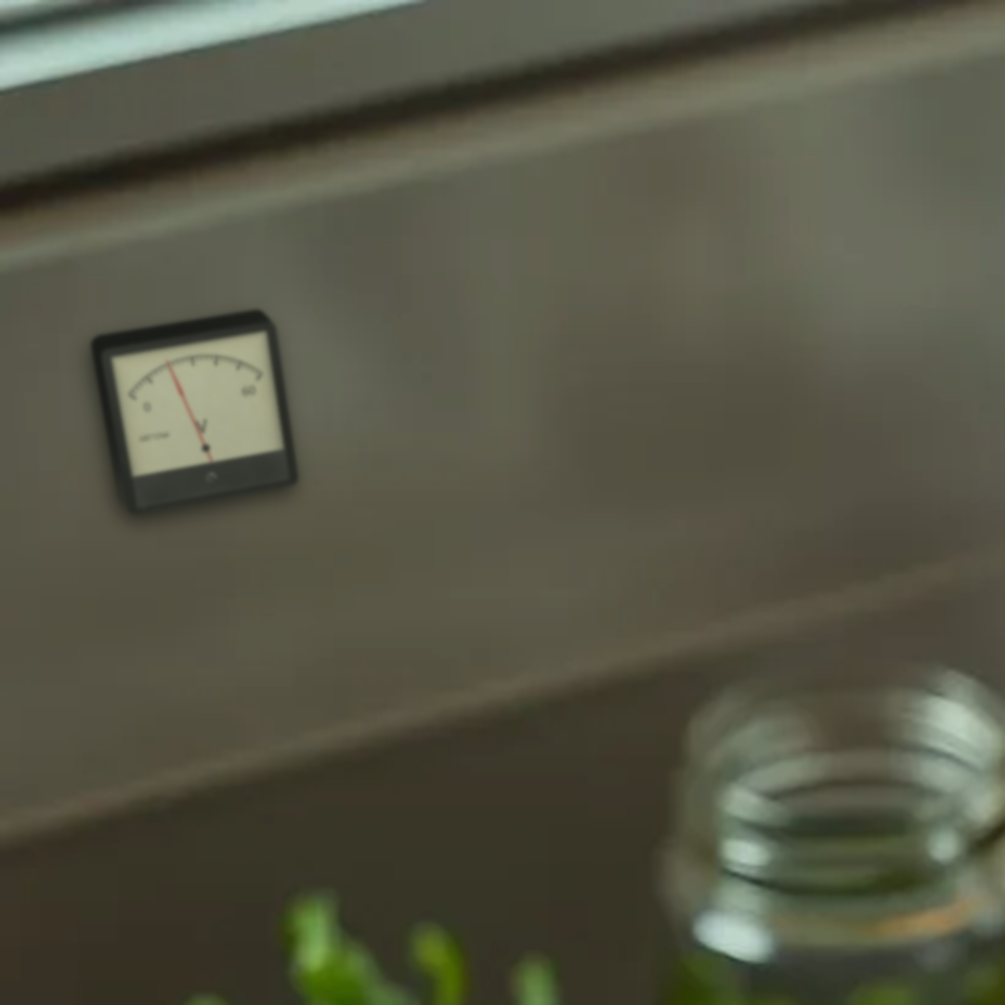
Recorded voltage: 20
